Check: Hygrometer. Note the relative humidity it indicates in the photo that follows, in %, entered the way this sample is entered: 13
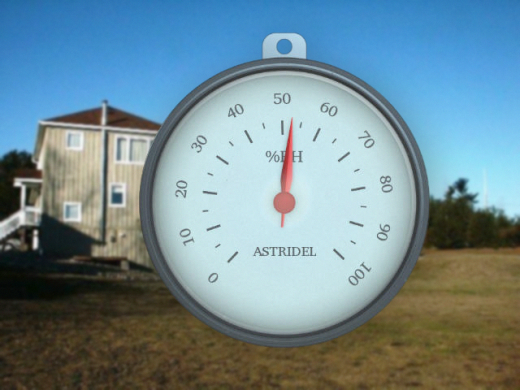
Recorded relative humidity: 52.5
